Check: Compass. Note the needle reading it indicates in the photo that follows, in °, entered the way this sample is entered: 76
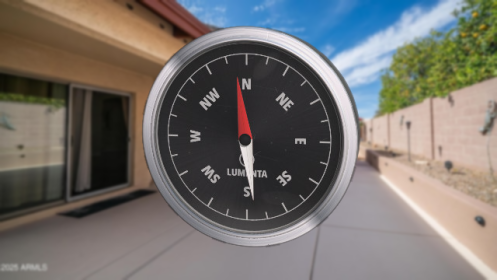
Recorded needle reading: 352.5
